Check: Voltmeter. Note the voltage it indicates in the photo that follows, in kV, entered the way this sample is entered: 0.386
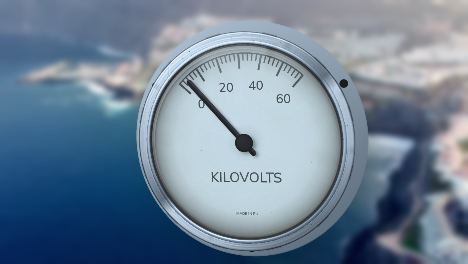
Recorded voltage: 4
